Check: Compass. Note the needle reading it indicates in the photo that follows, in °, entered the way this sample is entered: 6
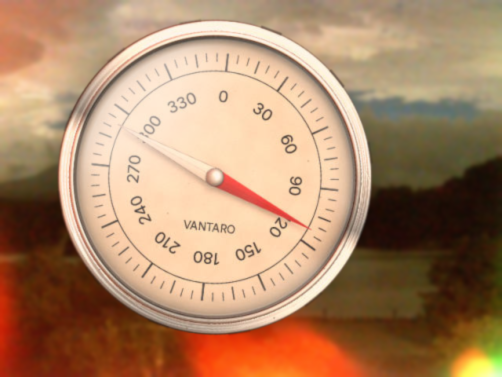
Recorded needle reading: 112.5
